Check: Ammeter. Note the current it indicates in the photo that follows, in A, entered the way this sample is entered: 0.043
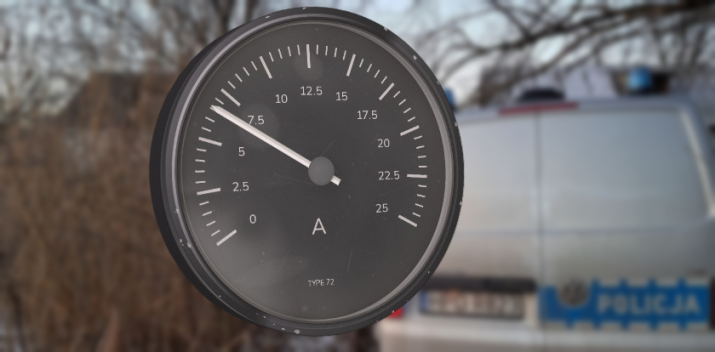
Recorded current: 6.5
